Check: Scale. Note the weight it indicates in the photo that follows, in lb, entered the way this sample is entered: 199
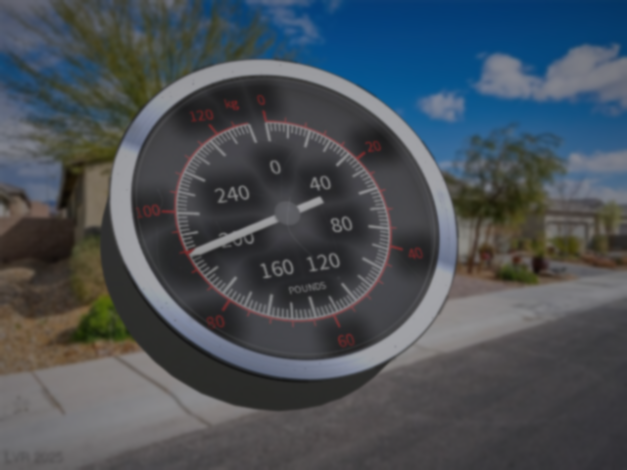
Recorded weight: 200
